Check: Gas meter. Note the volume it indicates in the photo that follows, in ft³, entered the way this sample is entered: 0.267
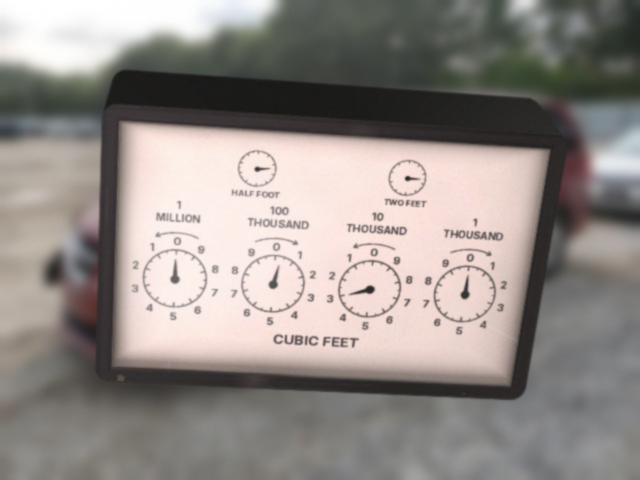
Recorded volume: 3000
